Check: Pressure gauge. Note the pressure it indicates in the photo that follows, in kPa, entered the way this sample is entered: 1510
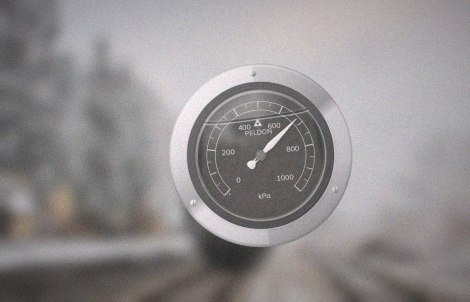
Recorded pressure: 675
